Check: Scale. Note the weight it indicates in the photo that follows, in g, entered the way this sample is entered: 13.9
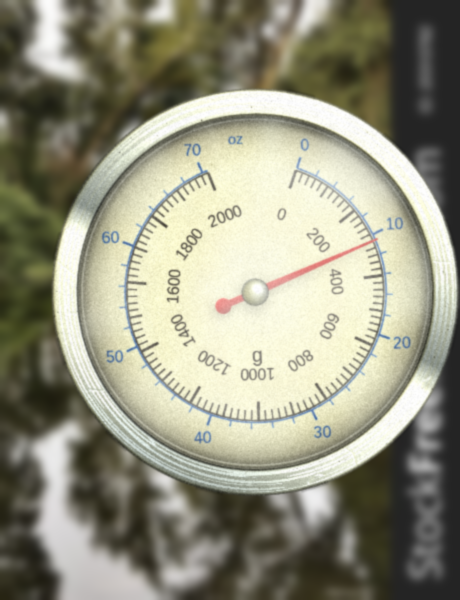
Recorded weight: 300
